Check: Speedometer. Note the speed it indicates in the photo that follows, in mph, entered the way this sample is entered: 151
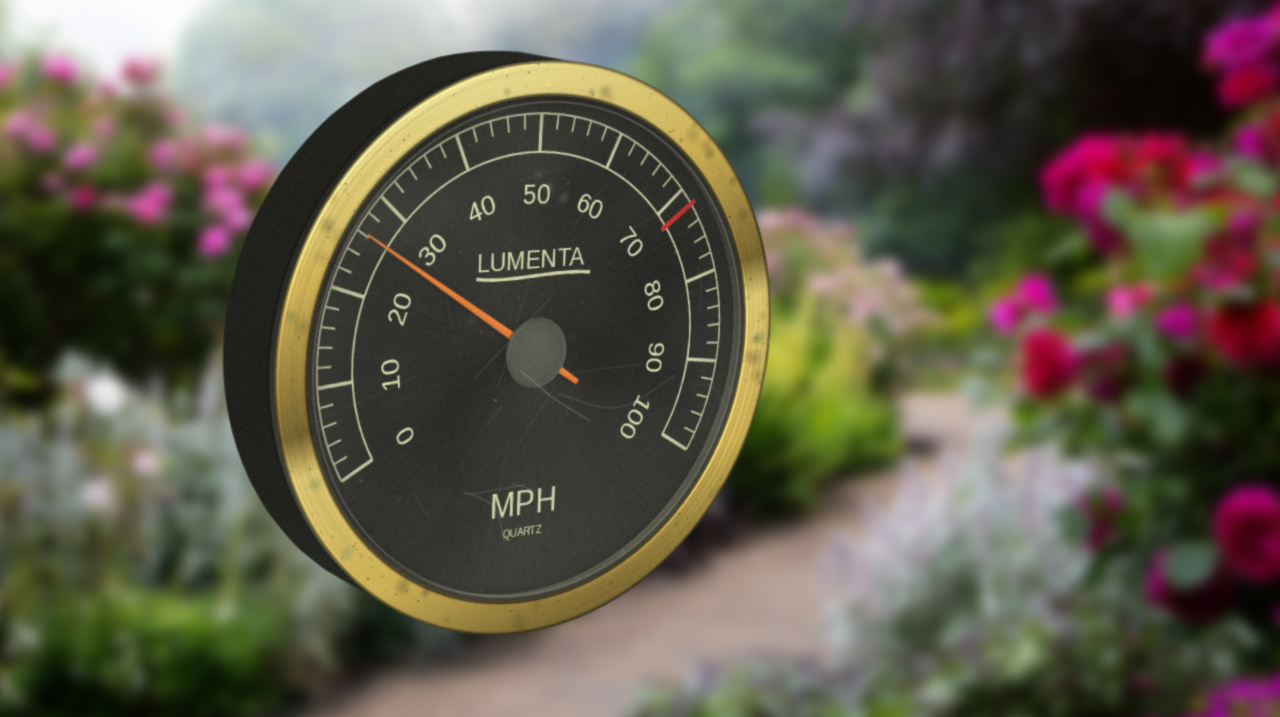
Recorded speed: 26
